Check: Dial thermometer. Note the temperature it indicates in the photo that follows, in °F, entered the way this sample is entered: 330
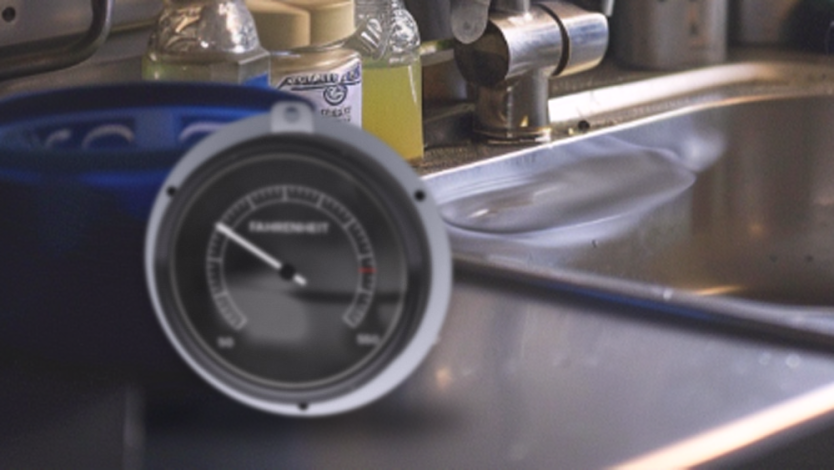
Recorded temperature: 200
